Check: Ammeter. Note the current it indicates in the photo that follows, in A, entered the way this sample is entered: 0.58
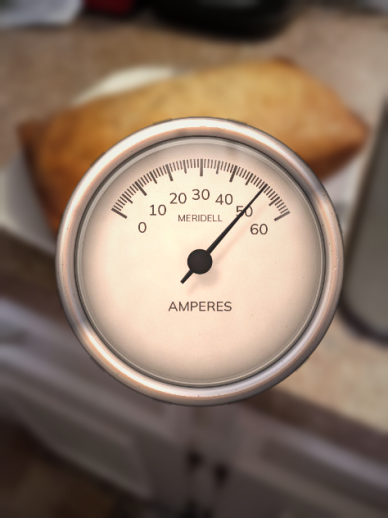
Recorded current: 50
